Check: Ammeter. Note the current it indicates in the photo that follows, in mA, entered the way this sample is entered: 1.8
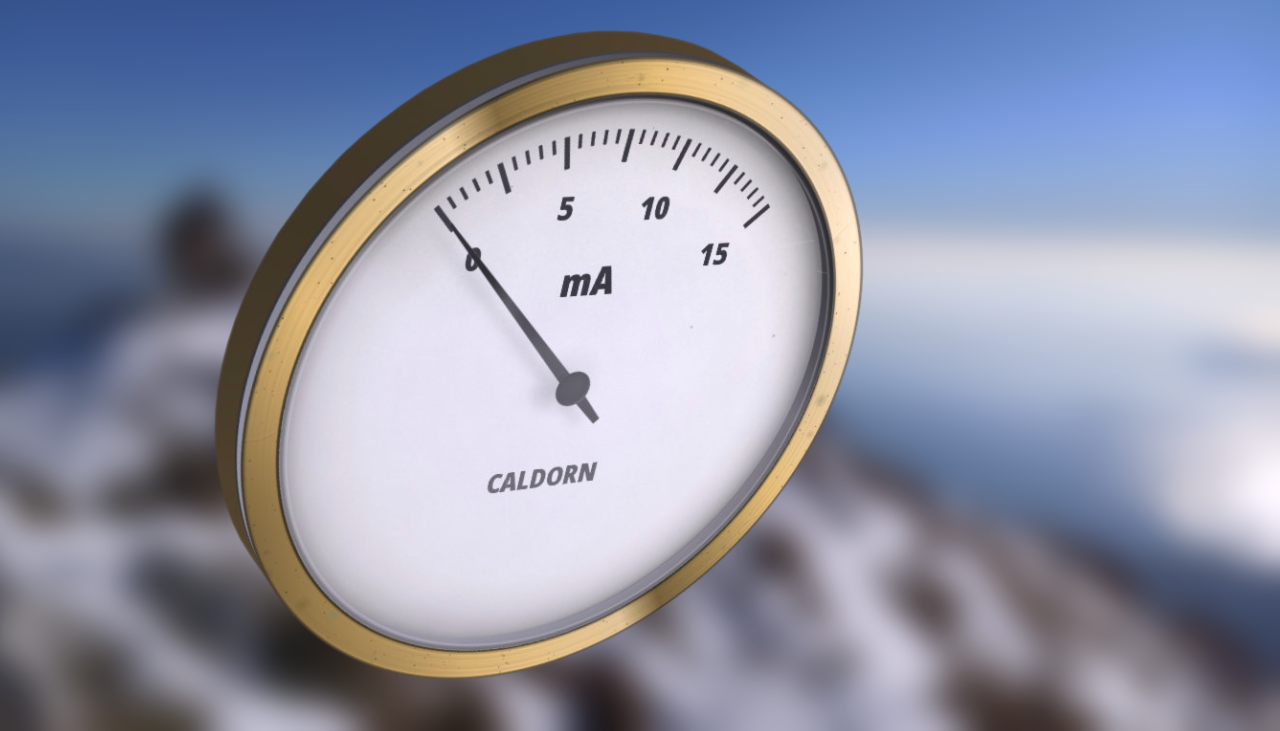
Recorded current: 0
